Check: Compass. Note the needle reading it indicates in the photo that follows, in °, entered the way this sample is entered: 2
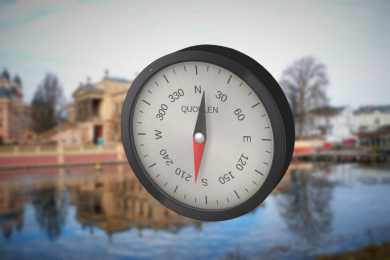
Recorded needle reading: 190
